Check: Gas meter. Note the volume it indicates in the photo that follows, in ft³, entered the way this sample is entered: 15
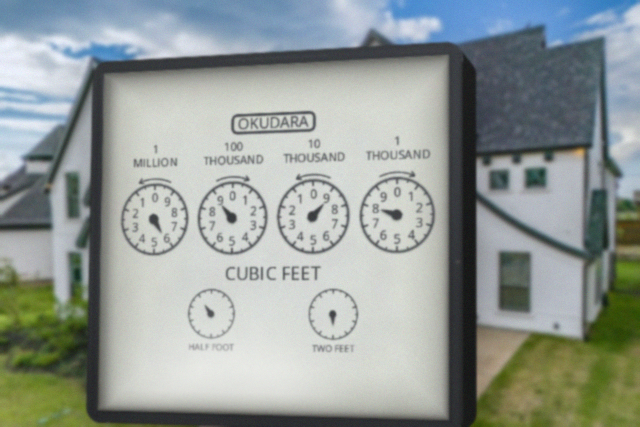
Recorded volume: 588800
